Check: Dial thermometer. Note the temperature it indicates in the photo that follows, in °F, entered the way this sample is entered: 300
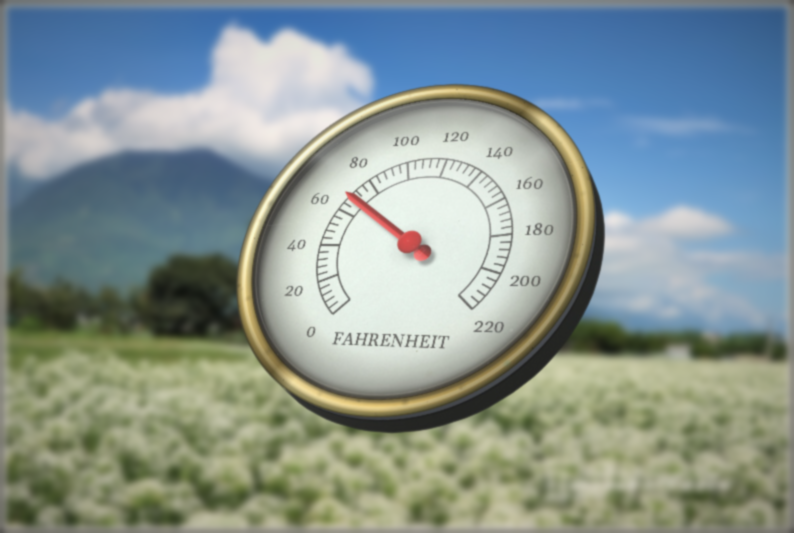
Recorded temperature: 68
